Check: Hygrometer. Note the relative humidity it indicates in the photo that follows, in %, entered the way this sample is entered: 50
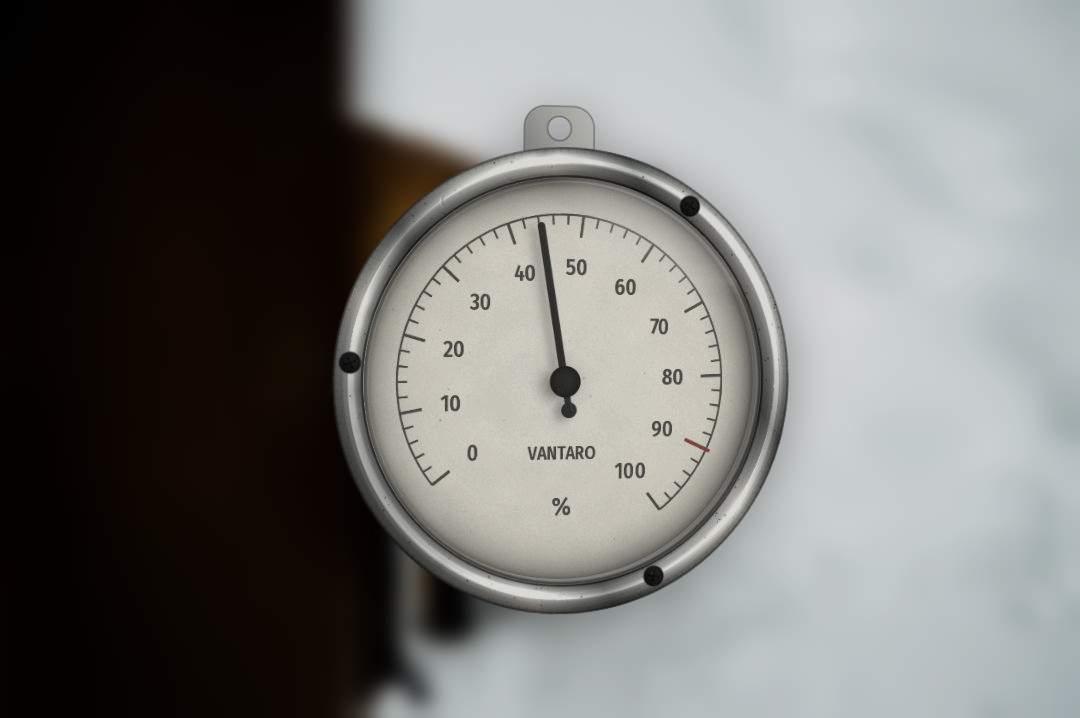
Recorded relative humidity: 44
